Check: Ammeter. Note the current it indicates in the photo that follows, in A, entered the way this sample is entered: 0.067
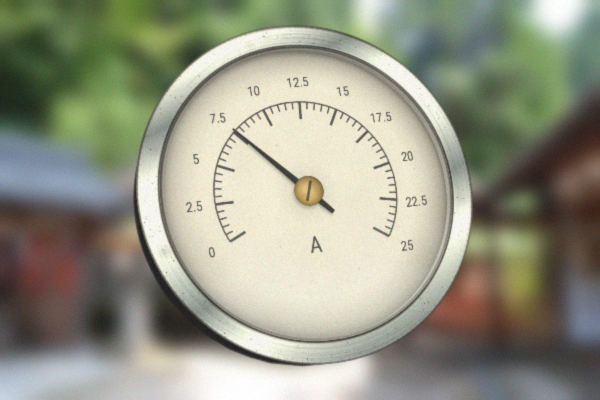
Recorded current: 7.5
